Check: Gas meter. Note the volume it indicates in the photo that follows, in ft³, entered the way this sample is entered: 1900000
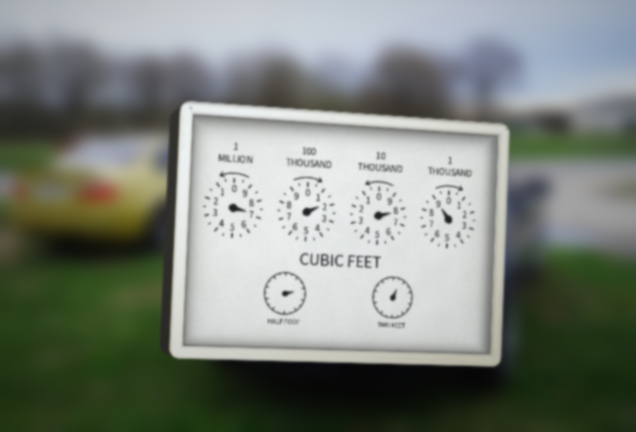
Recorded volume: 717900
